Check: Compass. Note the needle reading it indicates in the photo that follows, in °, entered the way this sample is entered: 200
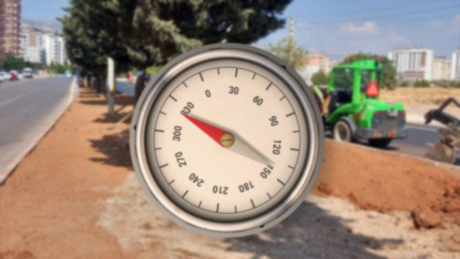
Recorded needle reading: 322.5
